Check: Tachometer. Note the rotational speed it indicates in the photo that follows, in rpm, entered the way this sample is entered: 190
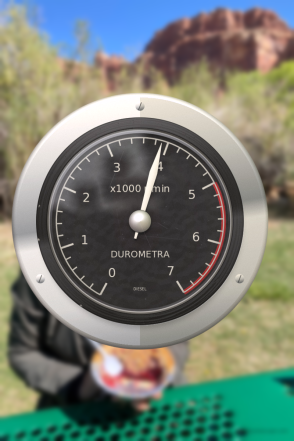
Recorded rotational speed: 3900
